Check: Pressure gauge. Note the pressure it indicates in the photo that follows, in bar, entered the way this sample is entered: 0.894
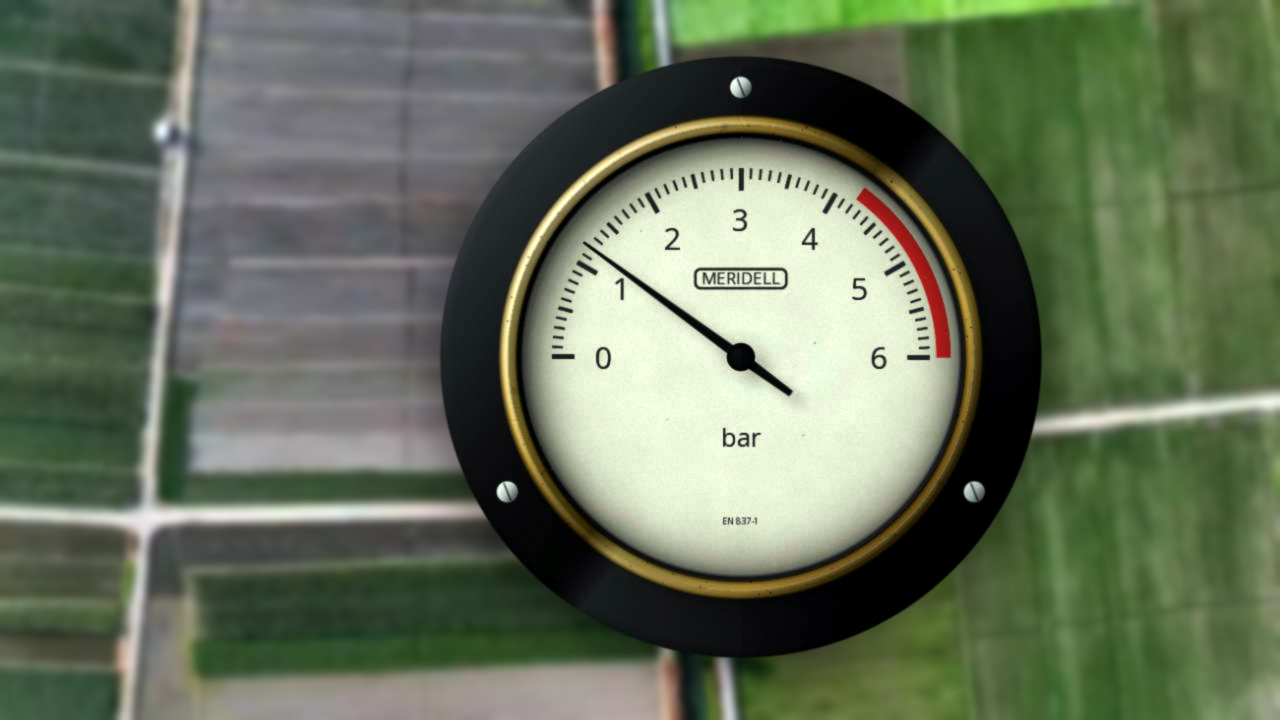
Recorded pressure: 1.2
